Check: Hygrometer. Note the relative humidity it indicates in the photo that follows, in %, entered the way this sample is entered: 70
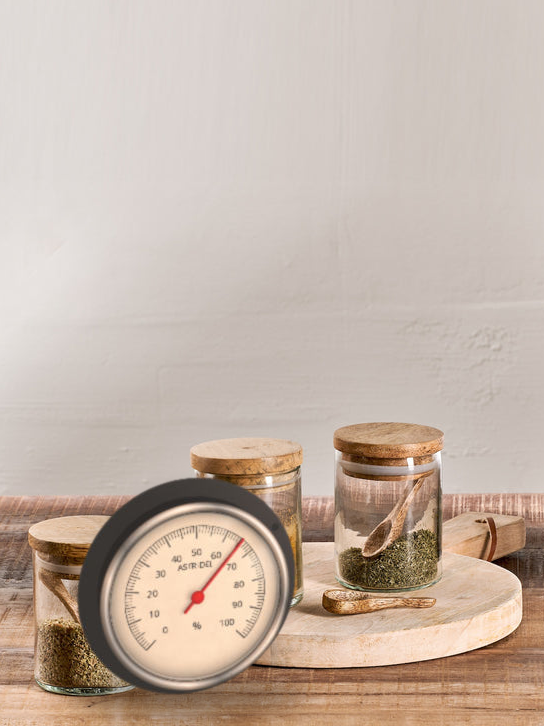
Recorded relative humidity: 65
